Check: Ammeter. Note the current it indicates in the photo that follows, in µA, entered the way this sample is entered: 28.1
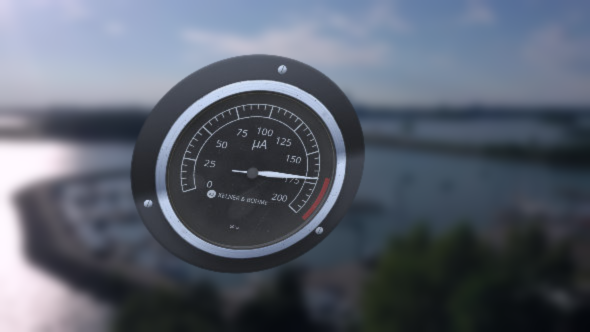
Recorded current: 170
